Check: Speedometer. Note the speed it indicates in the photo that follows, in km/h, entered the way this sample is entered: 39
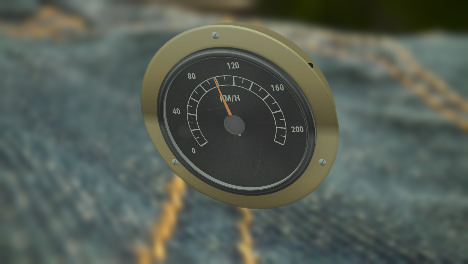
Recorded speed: 100
